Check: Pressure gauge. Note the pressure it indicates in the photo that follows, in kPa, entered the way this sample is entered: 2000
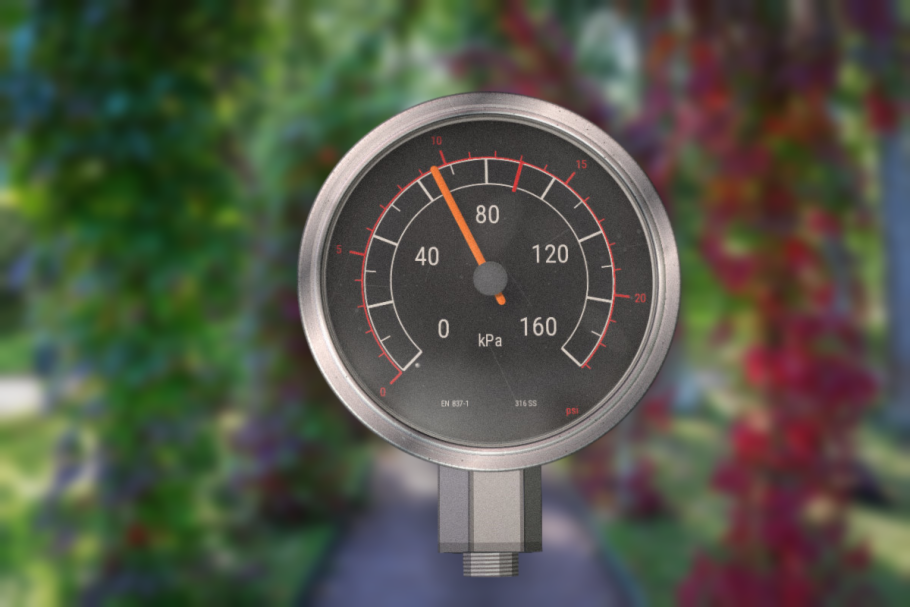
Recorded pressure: 65
